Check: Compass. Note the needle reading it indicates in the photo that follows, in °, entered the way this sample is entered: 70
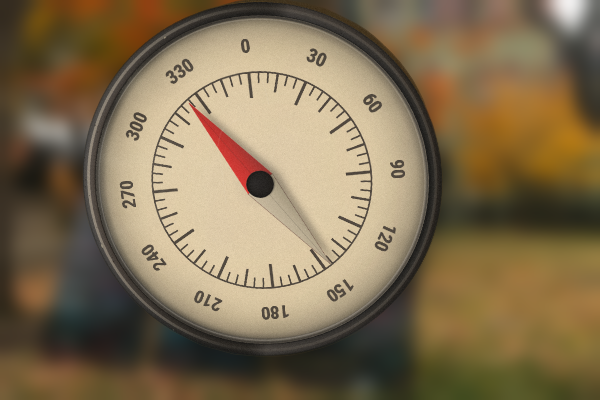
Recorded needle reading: 325
